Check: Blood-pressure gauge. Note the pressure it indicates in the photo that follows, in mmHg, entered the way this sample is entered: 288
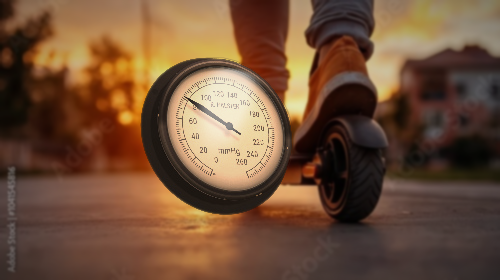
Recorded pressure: 80
